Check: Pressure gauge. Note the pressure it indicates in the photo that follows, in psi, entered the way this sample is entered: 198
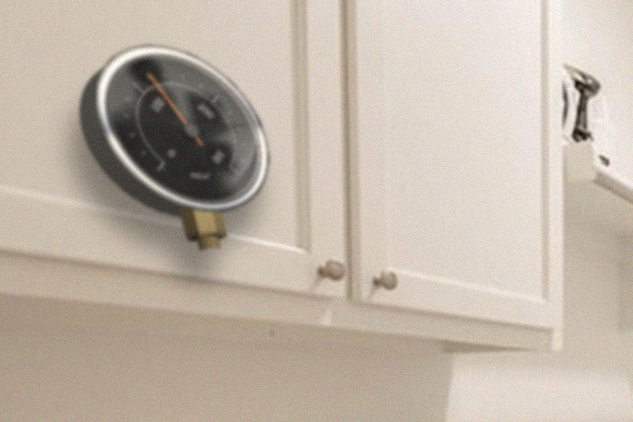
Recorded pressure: 120
